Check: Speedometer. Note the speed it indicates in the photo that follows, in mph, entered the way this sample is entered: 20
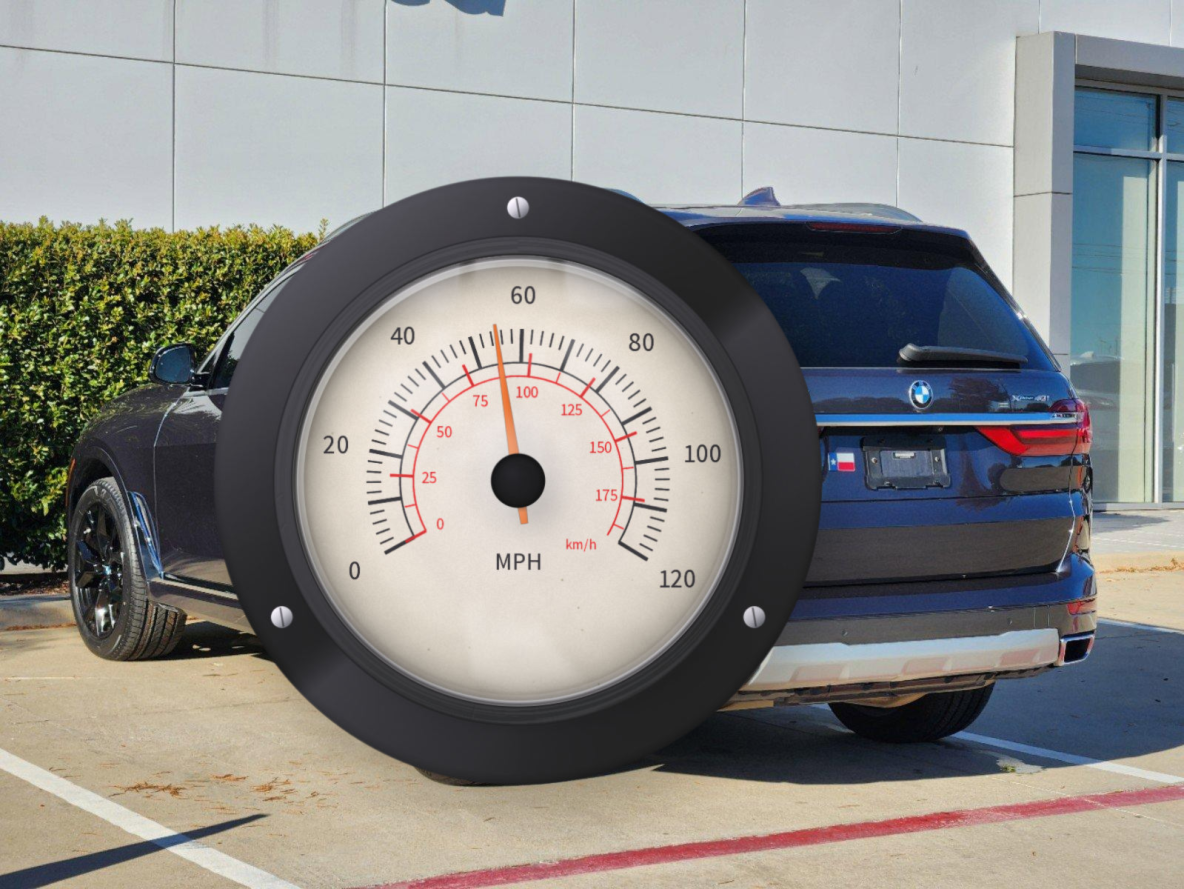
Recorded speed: 55
